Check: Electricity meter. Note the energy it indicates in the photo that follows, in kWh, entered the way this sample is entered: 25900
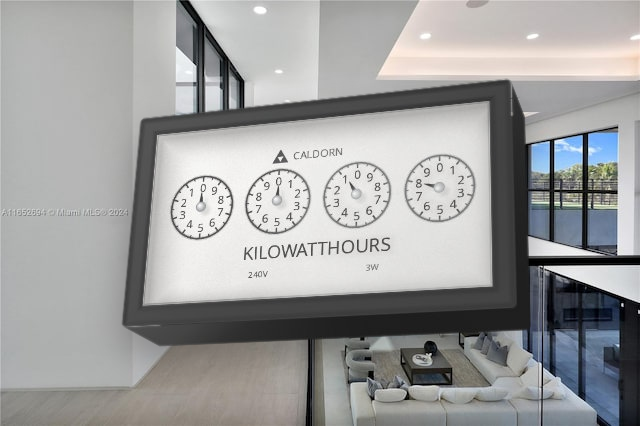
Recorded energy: 8
